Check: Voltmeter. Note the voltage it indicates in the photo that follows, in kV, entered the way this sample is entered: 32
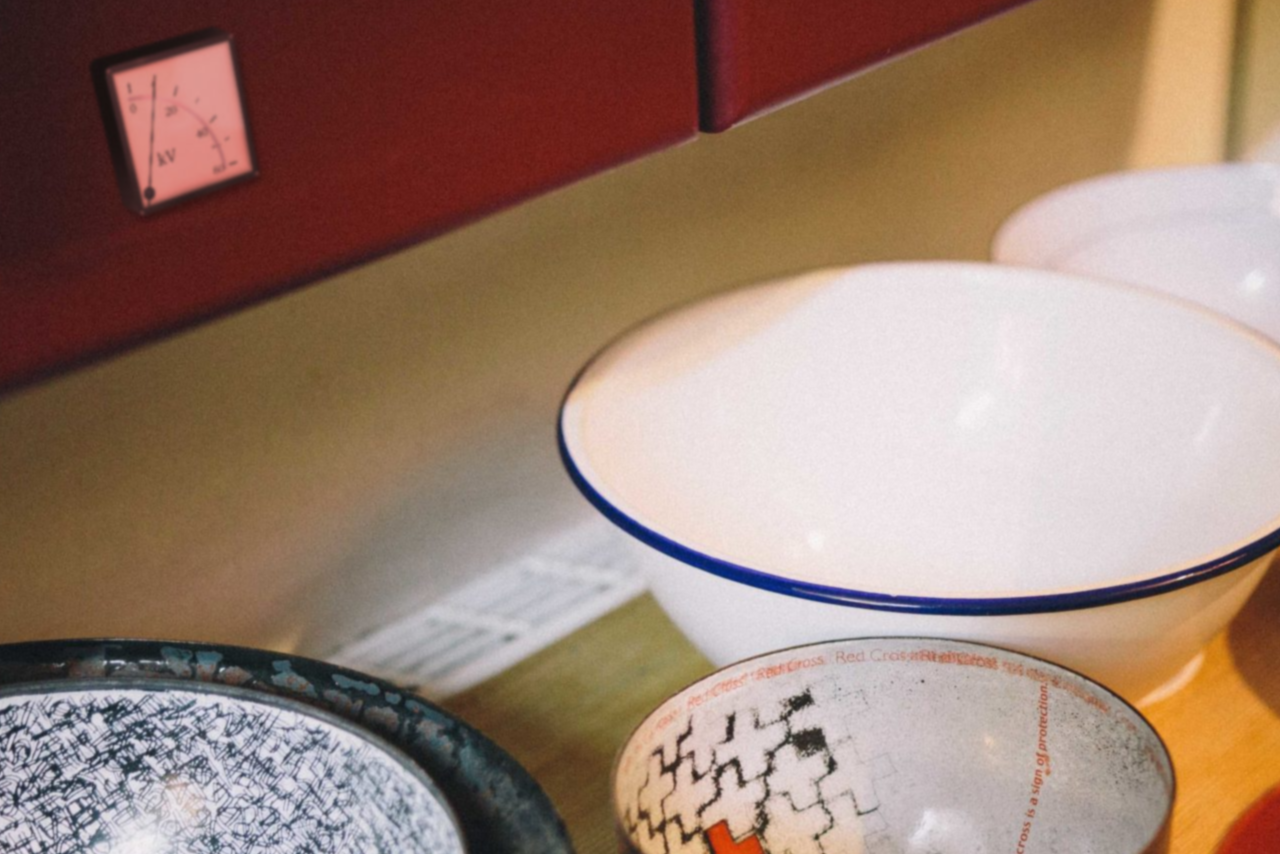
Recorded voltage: 10
